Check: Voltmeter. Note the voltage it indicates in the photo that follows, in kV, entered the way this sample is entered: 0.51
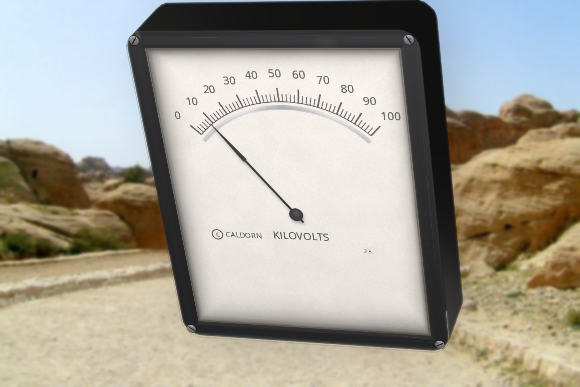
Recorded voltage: 10
